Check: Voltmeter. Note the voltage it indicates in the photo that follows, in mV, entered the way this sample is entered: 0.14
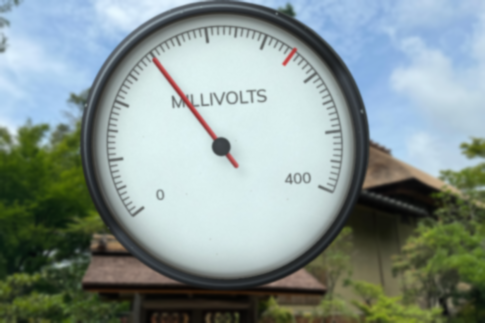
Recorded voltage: 150
